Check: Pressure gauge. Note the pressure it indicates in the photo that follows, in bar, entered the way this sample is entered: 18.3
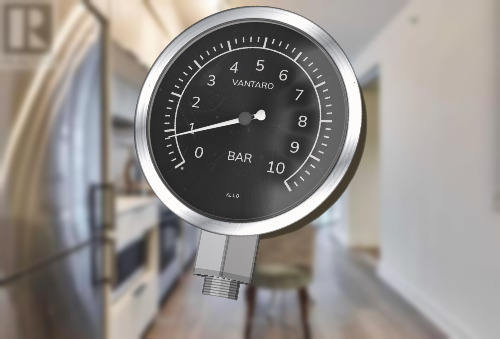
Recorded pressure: 0.8
